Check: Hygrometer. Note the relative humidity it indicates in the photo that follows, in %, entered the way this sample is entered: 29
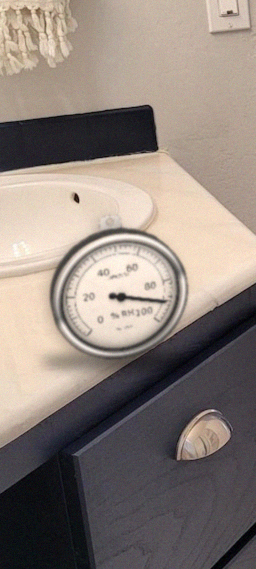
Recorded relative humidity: 90
